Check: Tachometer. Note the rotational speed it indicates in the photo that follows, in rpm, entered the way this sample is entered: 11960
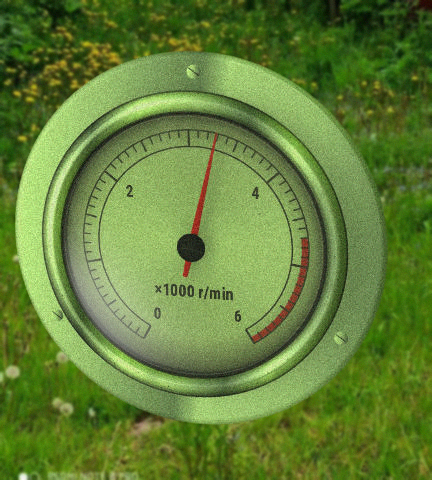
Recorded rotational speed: 3300
